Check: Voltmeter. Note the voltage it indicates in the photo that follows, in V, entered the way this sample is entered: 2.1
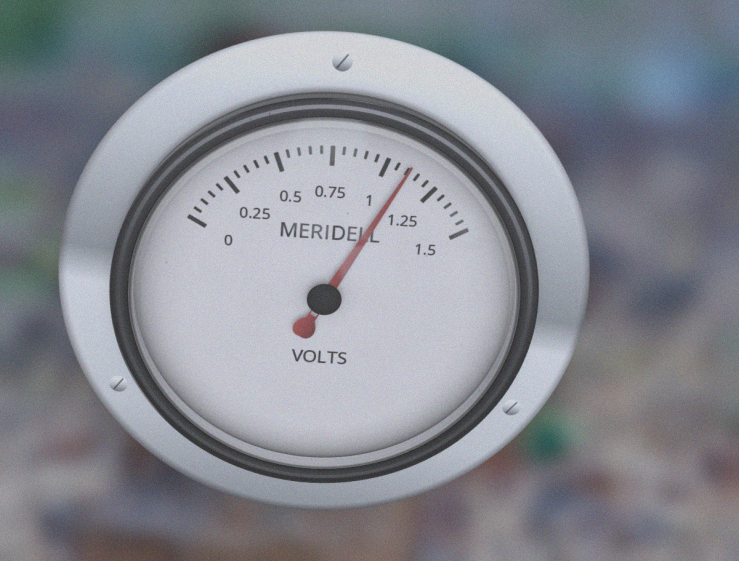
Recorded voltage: 1.1
